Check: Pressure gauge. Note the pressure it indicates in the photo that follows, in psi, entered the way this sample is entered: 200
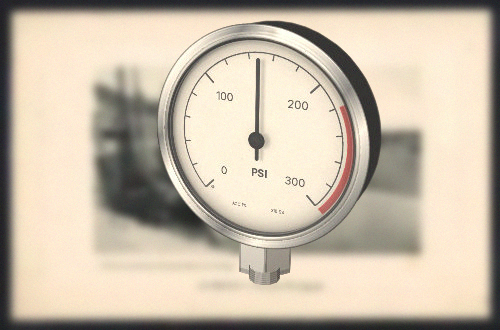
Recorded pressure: 150
